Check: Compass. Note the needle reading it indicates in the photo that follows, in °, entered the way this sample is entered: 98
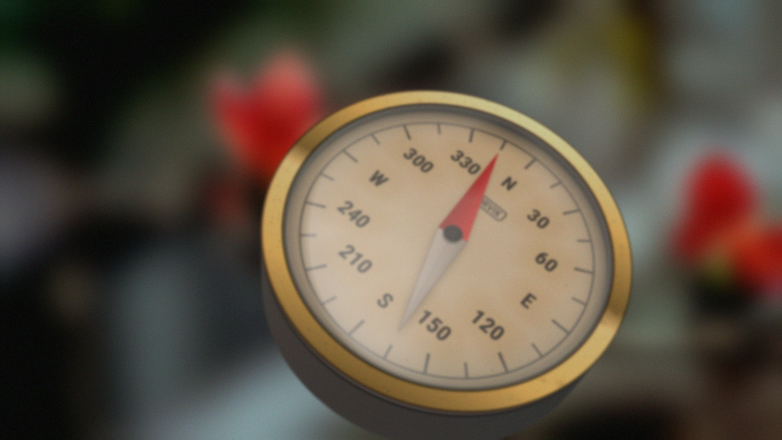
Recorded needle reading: 345
